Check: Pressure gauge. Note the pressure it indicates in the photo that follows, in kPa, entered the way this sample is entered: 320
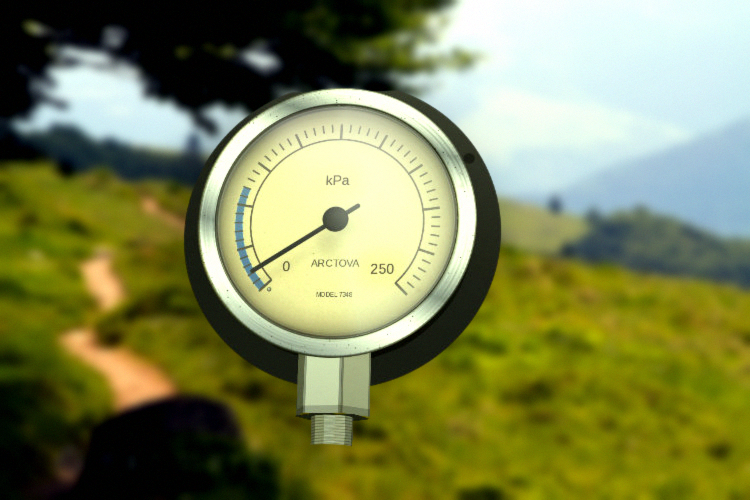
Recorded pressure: 10
